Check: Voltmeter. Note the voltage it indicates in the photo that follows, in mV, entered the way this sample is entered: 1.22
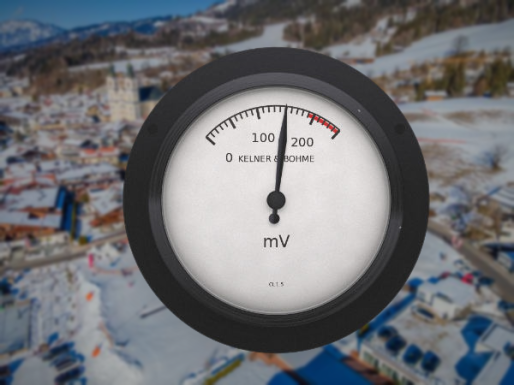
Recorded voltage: 150
